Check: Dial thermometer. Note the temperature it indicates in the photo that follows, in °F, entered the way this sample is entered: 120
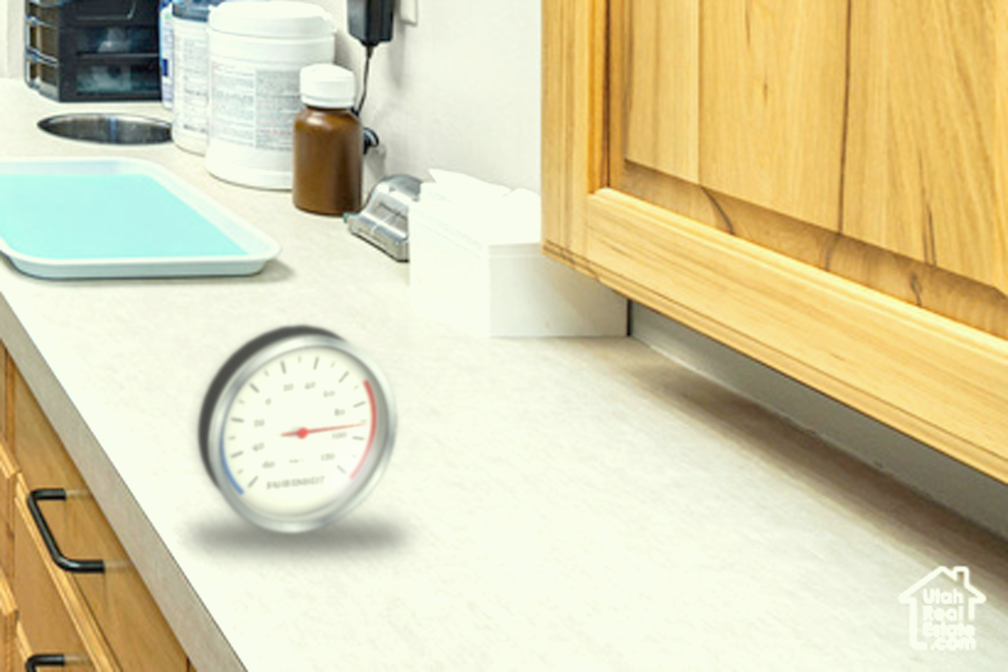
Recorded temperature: 90
